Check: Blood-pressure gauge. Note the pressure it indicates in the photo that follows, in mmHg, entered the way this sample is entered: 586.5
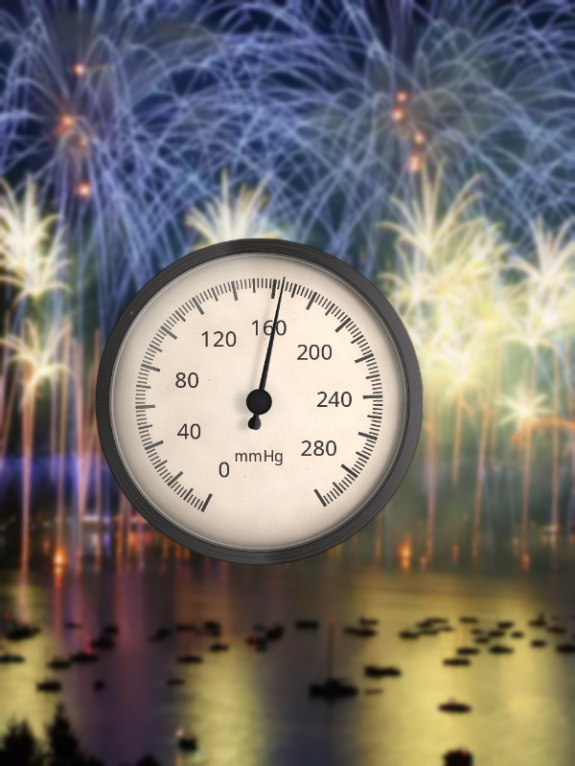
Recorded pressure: 164
